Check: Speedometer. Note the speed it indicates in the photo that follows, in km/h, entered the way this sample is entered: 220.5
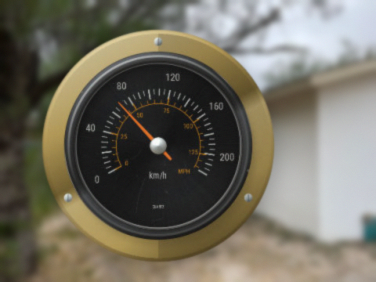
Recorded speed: 70
